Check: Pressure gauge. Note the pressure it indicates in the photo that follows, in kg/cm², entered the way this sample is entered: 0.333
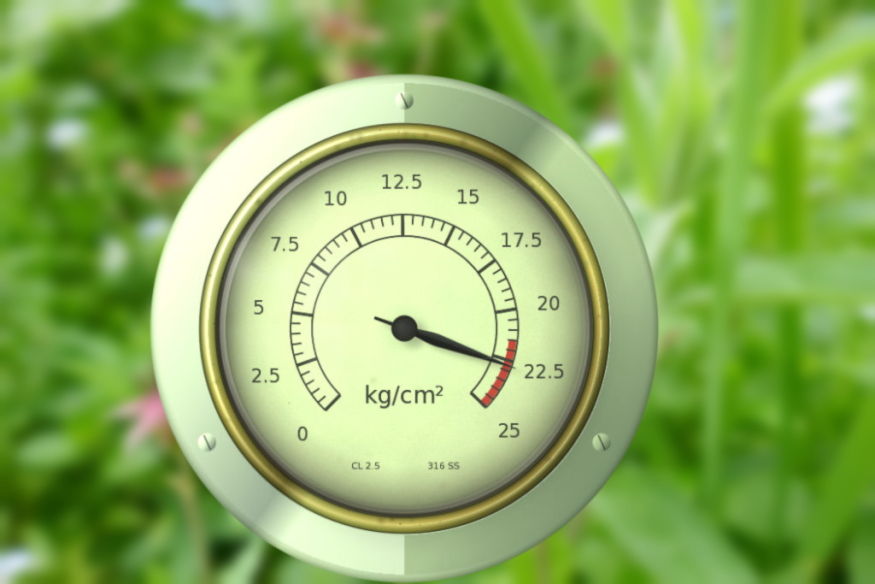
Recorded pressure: 22.75
